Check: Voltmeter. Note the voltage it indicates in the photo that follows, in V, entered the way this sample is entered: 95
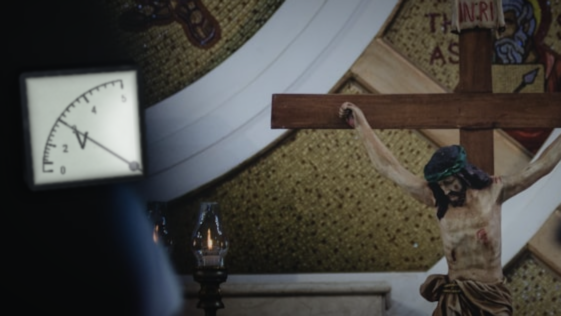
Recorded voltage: 3
